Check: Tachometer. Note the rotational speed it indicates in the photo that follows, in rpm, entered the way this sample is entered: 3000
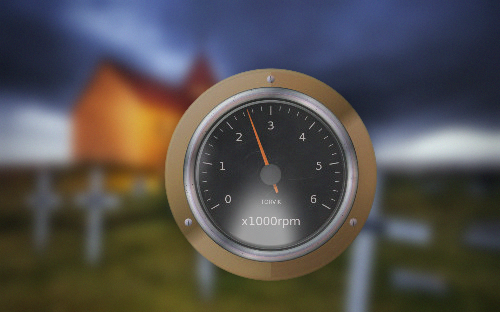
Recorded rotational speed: 2500
